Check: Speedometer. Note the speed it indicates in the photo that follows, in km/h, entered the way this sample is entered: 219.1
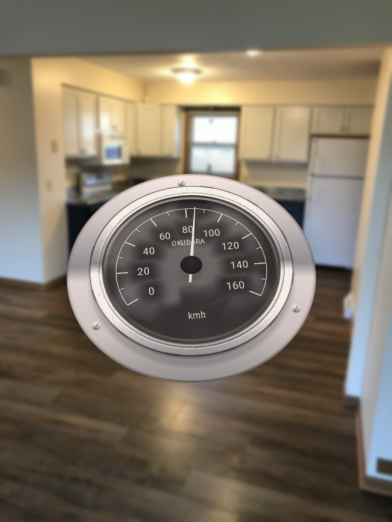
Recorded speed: 85
